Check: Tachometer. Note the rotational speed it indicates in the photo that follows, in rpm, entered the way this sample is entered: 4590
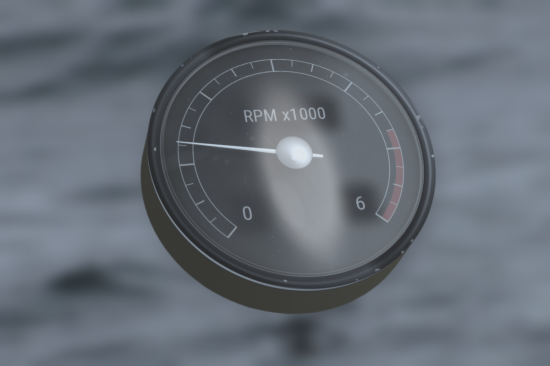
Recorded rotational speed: 1250
